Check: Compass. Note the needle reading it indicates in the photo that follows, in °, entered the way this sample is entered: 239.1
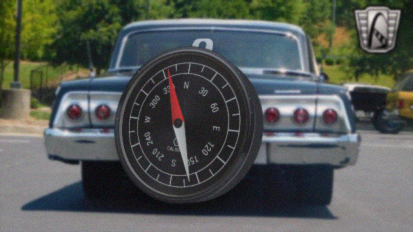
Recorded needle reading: 337.5
